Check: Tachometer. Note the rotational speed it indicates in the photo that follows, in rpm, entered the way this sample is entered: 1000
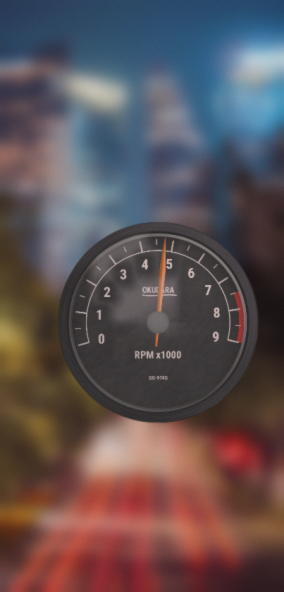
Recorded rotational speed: 4750
